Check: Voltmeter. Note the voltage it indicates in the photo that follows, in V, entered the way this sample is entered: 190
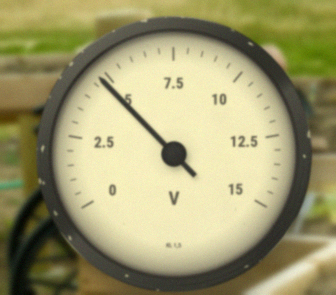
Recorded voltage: 4.75
